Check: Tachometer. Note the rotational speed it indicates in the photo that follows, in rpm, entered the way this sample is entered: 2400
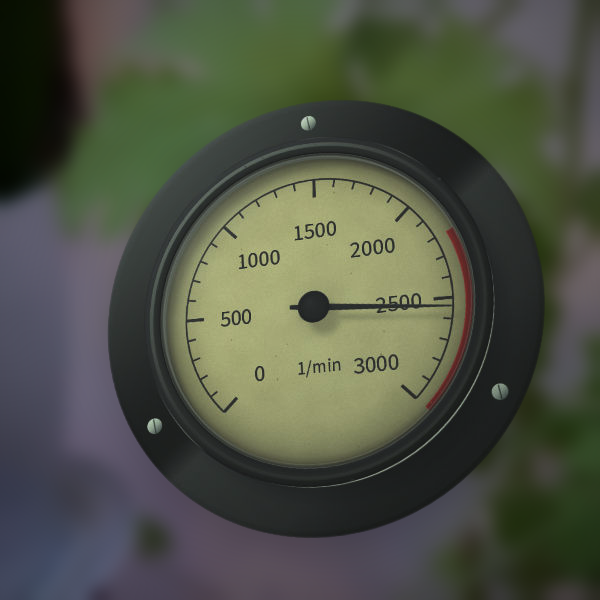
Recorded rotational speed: 2550
